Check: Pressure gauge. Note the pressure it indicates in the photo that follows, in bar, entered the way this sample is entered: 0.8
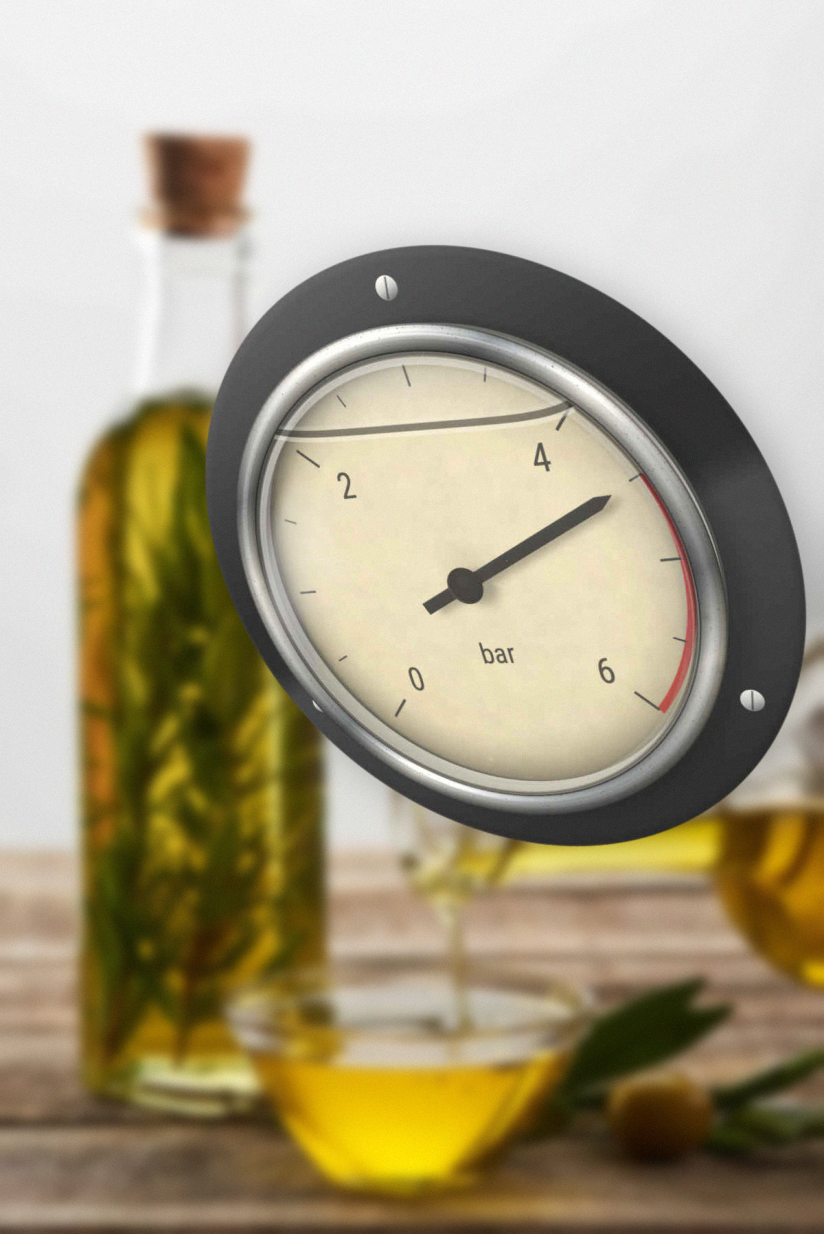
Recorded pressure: 4.5
